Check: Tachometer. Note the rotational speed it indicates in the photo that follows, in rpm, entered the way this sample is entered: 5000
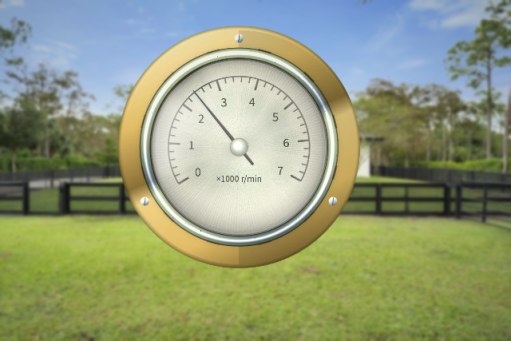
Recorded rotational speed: 2400
